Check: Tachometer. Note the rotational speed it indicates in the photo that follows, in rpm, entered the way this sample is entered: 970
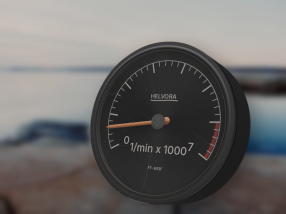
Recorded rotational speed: 600
